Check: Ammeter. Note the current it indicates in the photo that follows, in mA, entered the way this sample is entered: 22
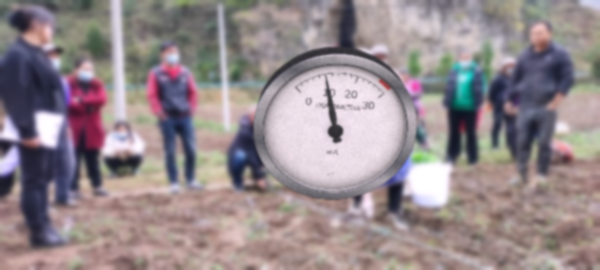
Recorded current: 10
